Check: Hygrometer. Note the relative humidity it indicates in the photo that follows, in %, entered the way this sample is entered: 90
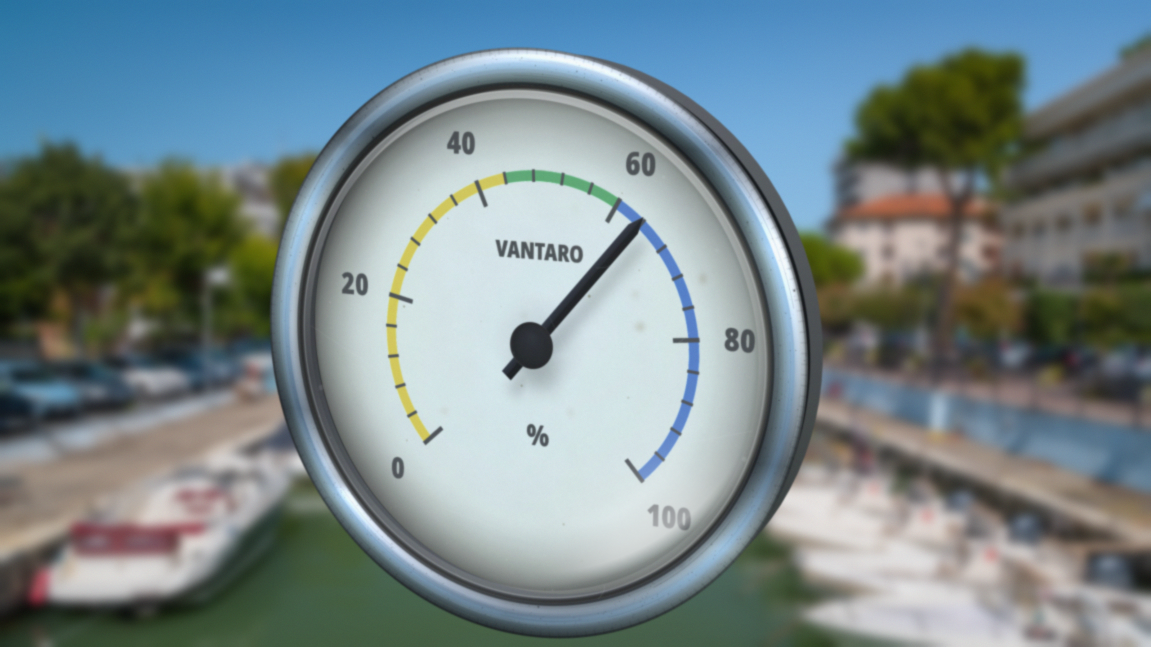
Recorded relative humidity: 64
